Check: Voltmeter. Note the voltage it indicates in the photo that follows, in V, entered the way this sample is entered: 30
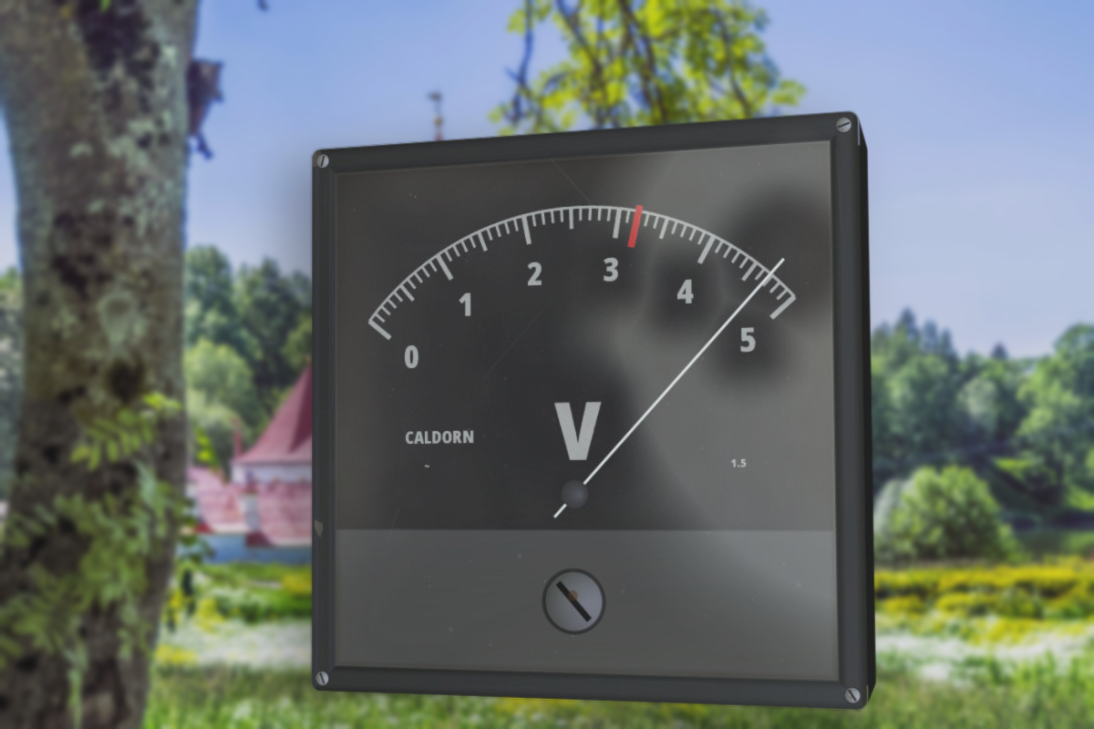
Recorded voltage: 4.7
